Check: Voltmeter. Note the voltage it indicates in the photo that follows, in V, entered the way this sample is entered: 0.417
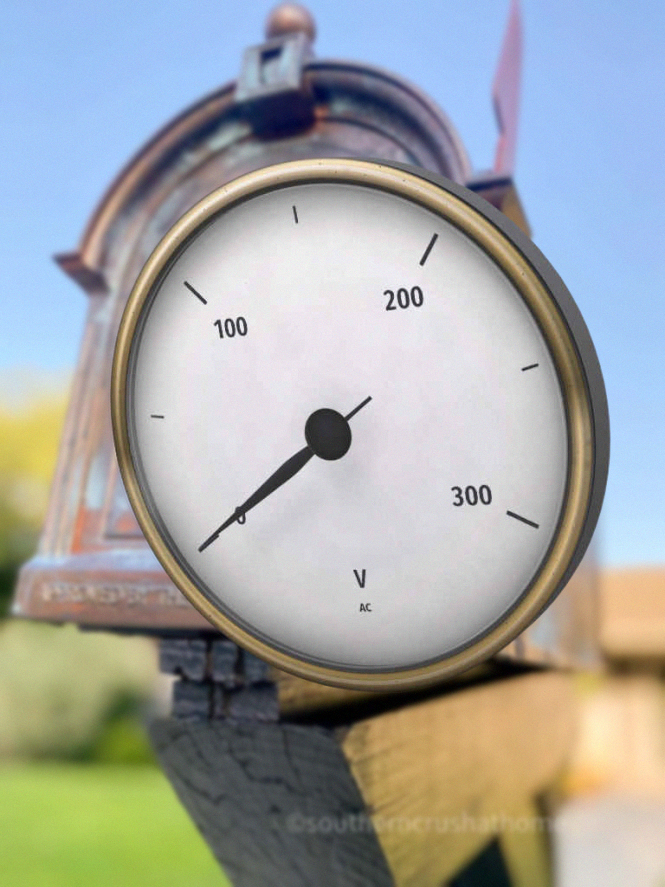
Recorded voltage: 0
